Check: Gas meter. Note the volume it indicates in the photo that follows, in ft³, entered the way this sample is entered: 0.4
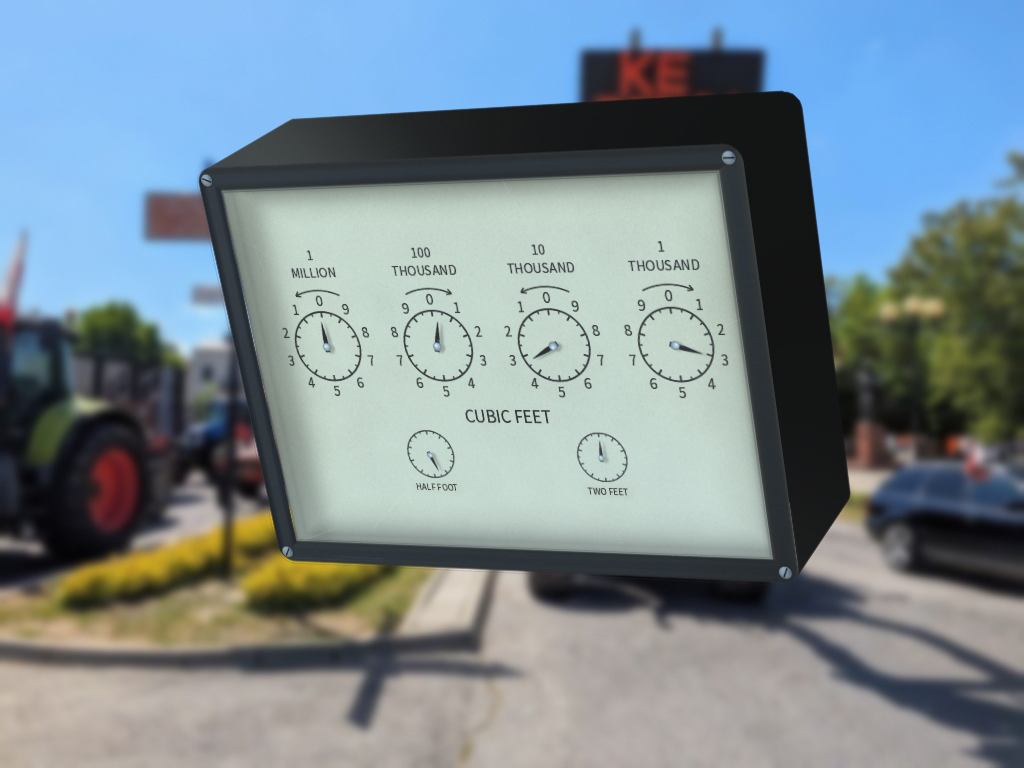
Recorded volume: 3300
